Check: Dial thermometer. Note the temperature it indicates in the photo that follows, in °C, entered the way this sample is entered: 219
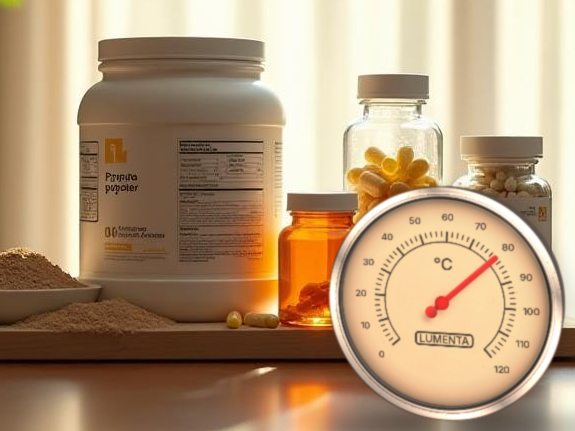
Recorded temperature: 80
